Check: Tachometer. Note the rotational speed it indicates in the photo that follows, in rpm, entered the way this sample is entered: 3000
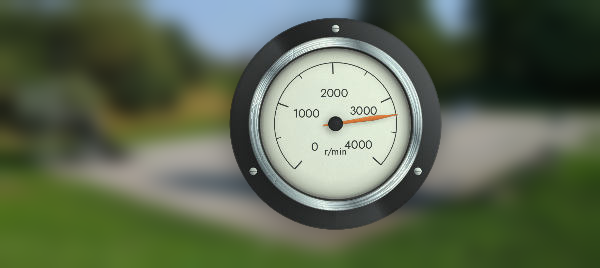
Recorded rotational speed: 3250
